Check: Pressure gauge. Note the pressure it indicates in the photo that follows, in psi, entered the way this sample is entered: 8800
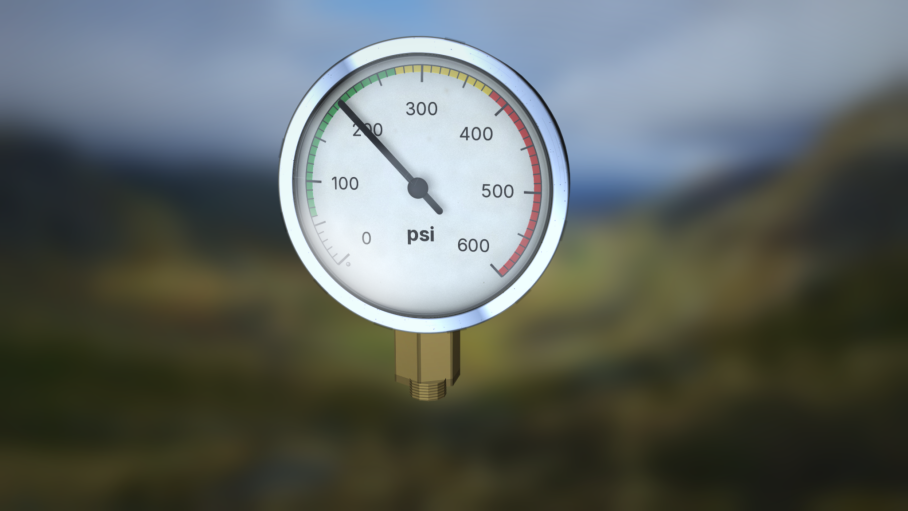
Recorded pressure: 200
